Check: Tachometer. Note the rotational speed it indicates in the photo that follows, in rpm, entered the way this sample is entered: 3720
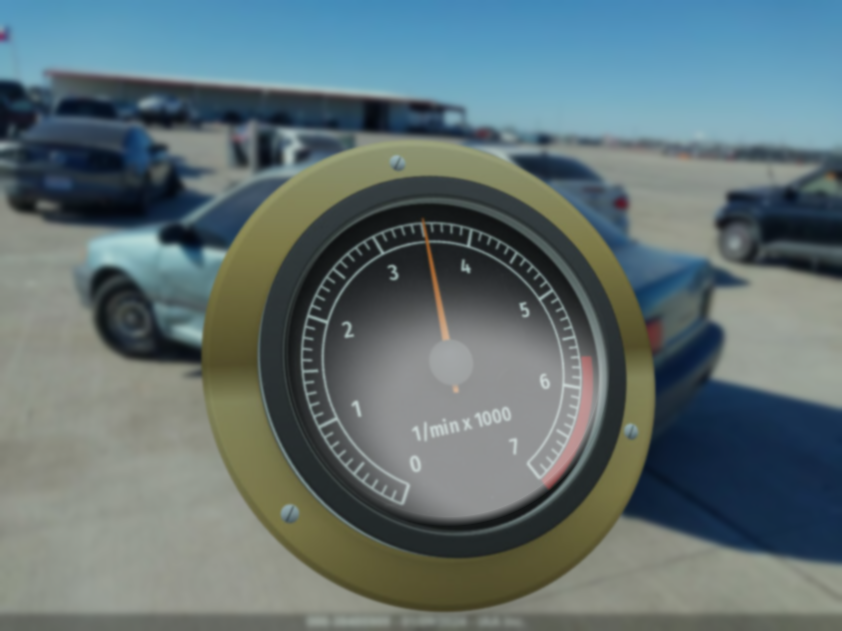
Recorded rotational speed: 3500
